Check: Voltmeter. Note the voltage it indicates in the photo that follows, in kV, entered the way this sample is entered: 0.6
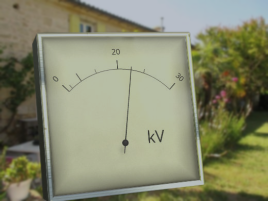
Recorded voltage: 22.5
